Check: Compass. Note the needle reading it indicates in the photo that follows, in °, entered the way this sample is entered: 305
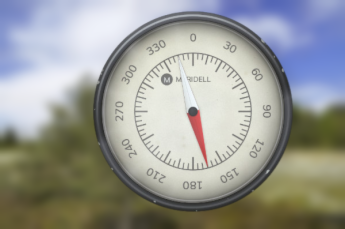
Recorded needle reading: 165
